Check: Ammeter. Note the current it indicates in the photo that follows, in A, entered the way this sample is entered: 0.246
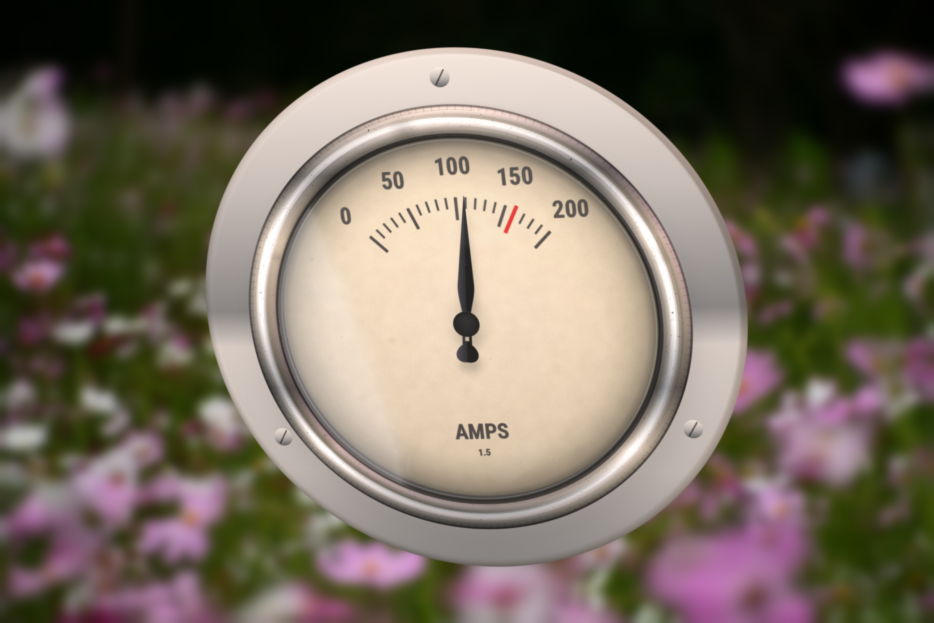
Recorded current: 110
